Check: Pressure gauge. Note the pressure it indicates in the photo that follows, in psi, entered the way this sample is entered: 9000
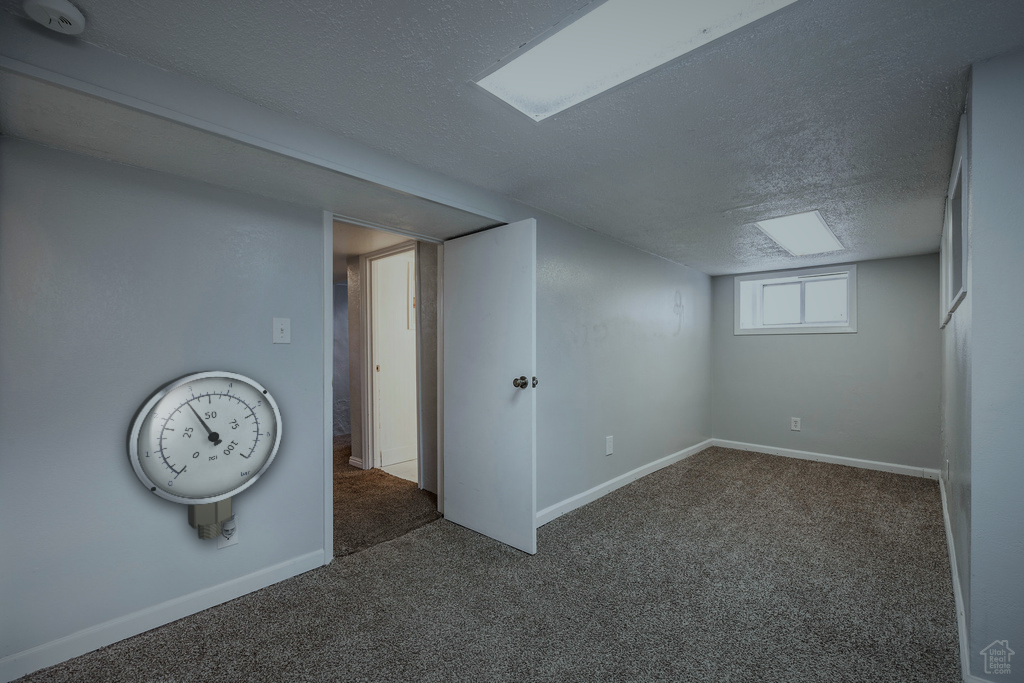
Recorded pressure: 40
